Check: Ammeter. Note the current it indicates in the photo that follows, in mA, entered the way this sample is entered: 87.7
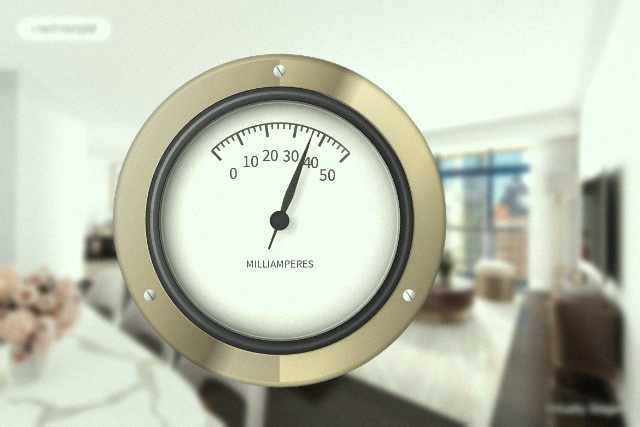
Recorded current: 36
